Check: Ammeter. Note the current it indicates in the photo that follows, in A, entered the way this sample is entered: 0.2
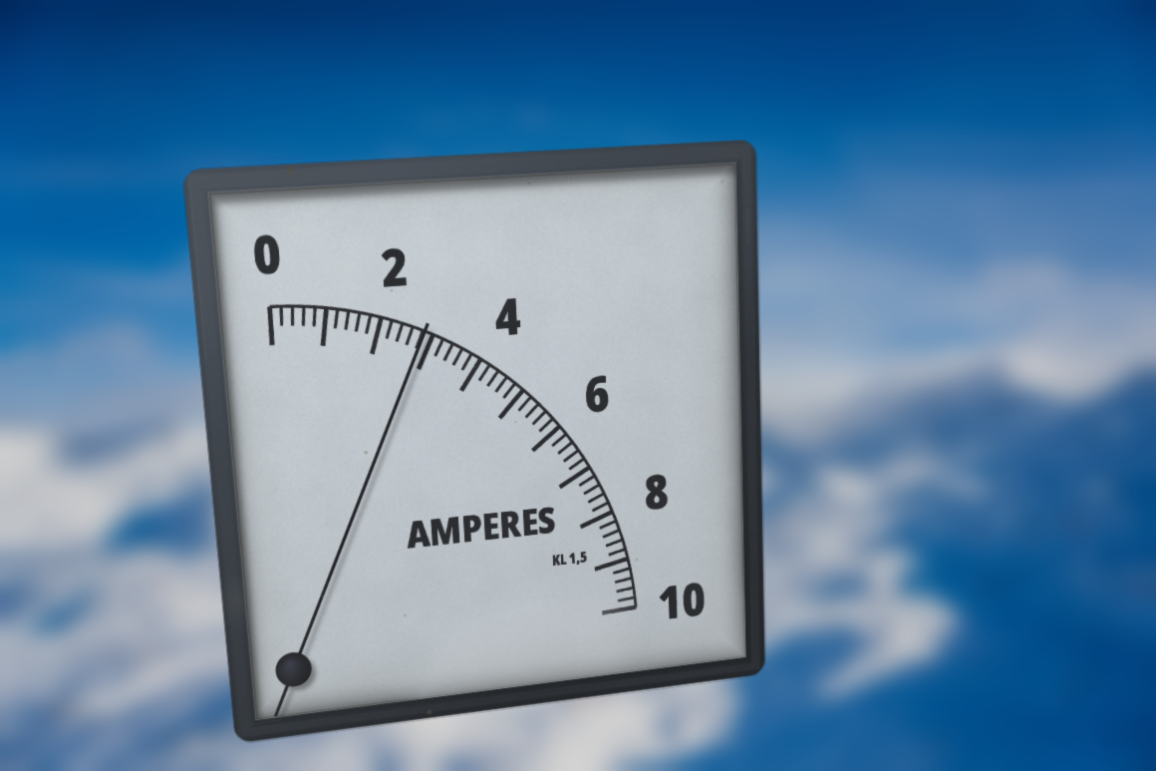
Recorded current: 2.8
